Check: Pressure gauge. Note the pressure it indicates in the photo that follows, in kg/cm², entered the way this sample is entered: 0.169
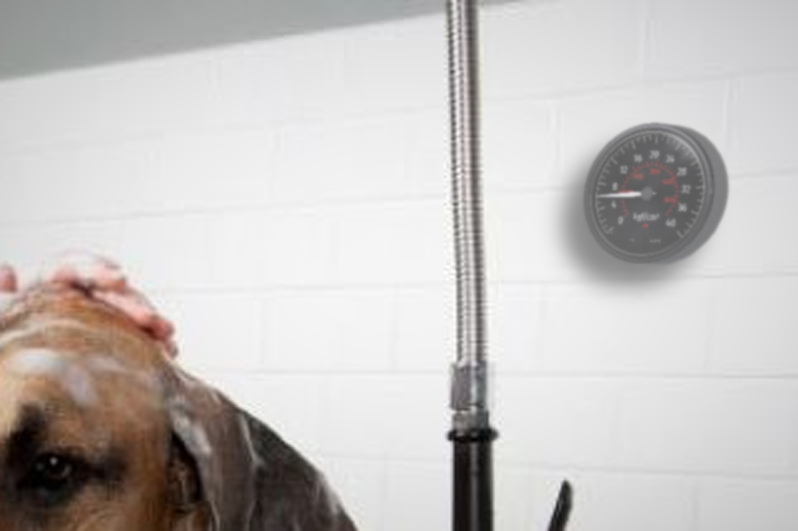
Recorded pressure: 6
